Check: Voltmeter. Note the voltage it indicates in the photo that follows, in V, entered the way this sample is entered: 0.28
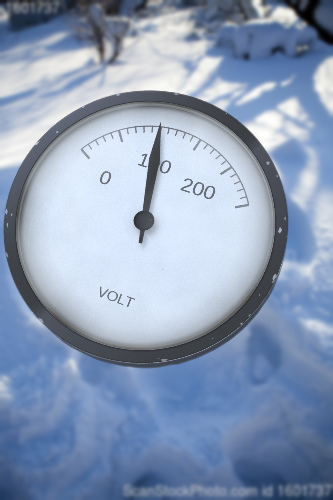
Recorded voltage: 100
